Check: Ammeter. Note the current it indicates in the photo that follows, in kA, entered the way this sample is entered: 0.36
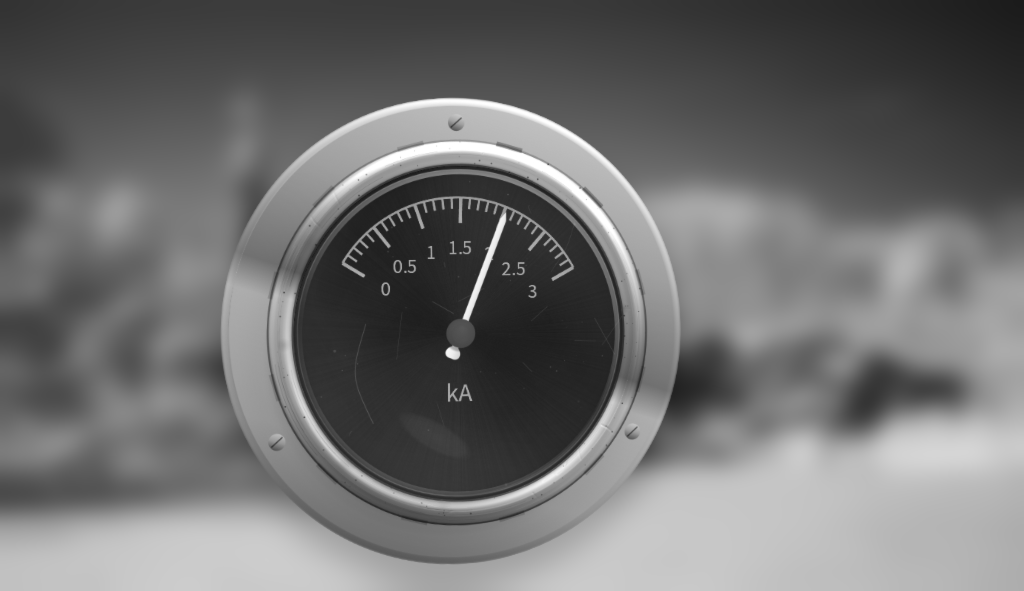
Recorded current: 2
